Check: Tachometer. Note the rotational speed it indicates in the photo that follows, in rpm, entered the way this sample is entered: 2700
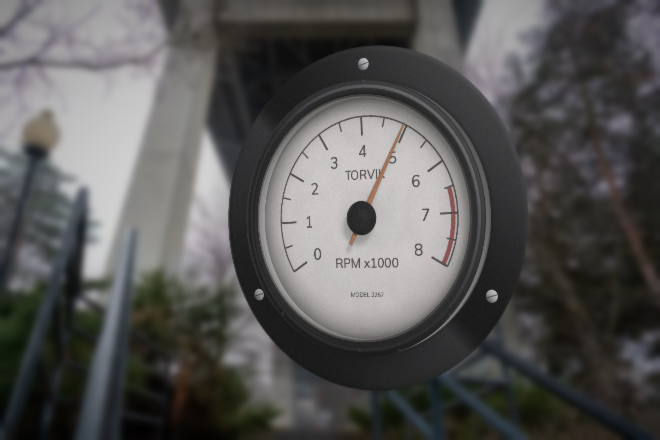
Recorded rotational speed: 5000
